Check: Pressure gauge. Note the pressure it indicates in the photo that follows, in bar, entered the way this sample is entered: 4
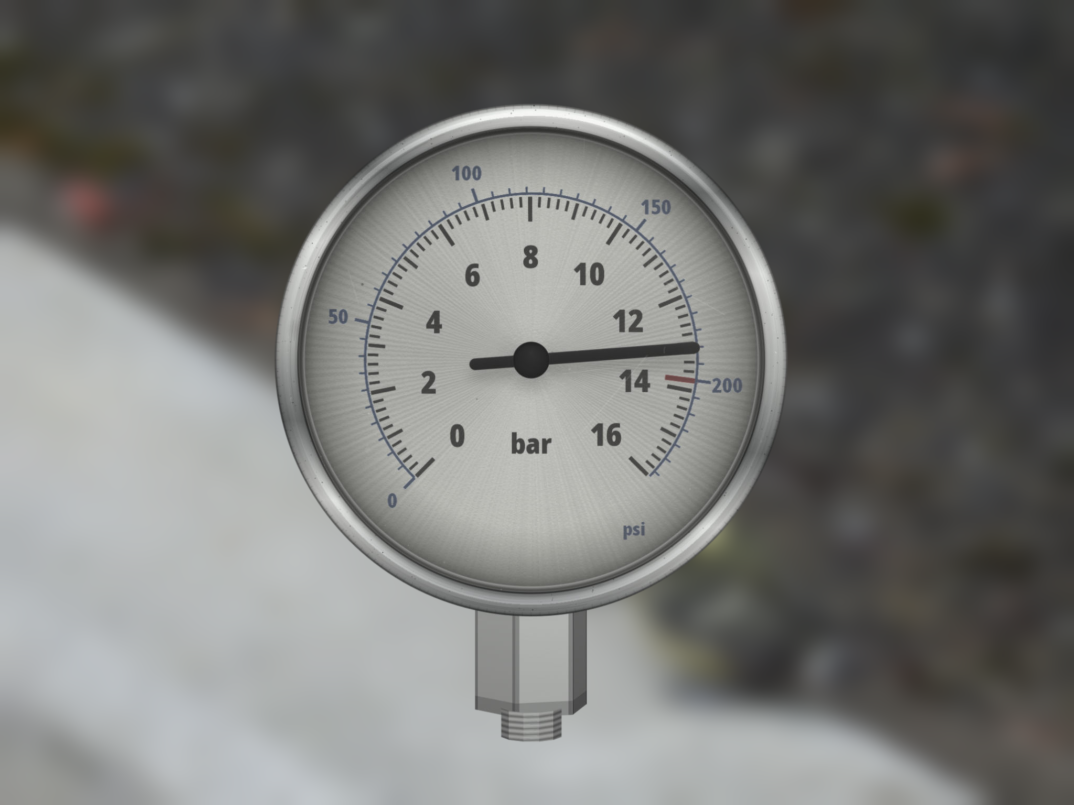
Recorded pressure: 13.1
